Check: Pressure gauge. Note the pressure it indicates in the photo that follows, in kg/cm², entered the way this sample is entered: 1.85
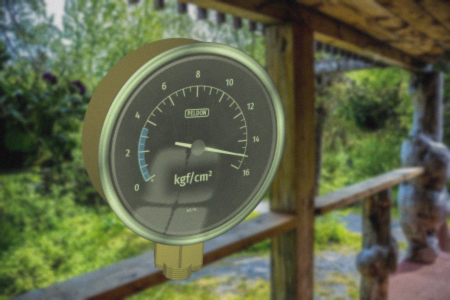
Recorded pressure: 15
